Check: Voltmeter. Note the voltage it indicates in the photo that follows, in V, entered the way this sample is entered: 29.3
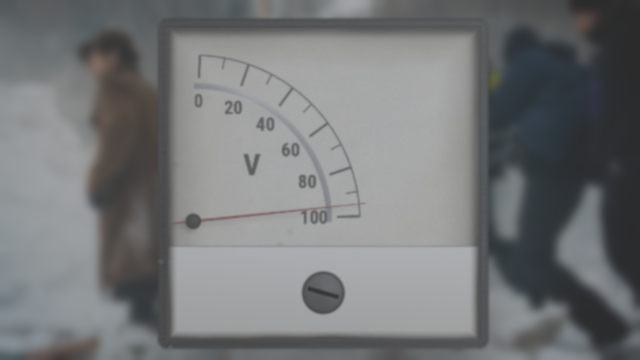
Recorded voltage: 95
